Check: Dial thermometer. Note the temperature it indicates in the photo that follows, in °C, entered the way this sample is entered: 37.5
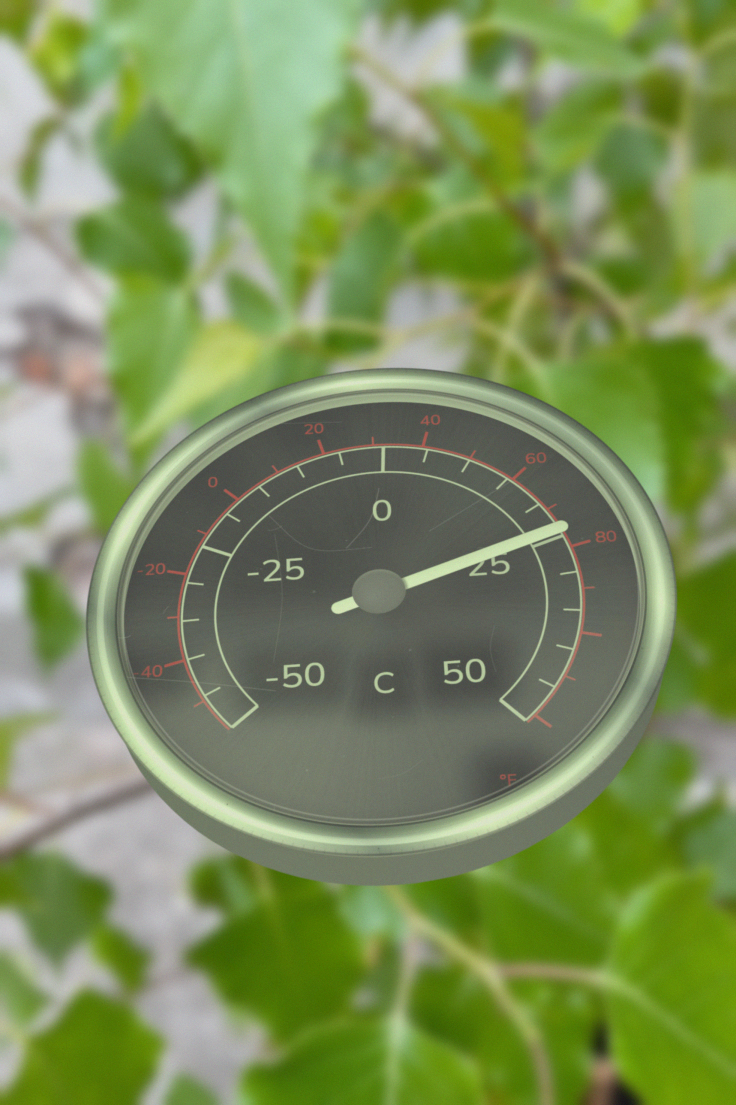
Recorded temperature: 25
